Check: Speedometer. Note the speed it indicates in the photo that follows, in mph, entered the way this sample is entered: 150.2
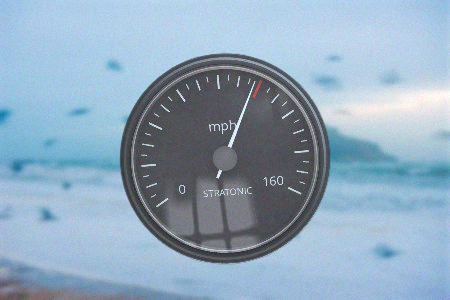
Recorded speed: 97.5
